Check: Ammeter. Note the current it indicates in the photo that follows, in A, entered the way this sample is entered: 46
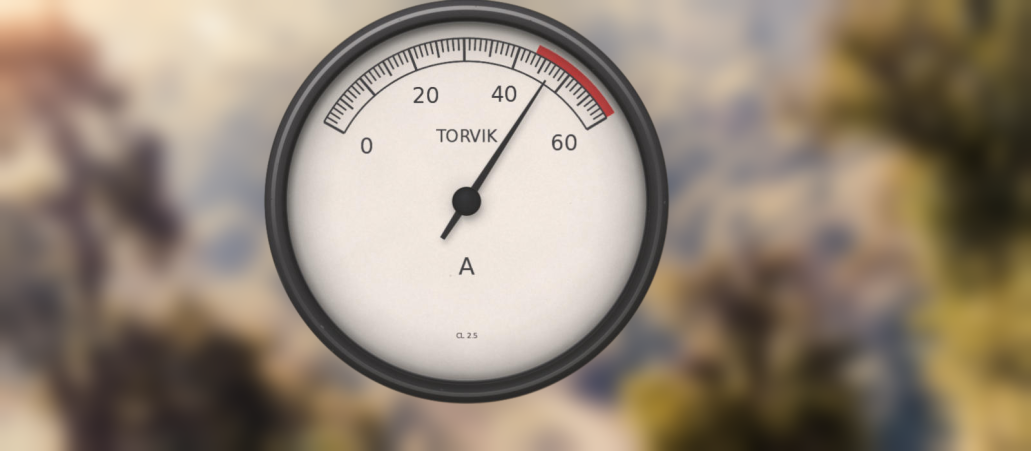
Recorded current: 47
